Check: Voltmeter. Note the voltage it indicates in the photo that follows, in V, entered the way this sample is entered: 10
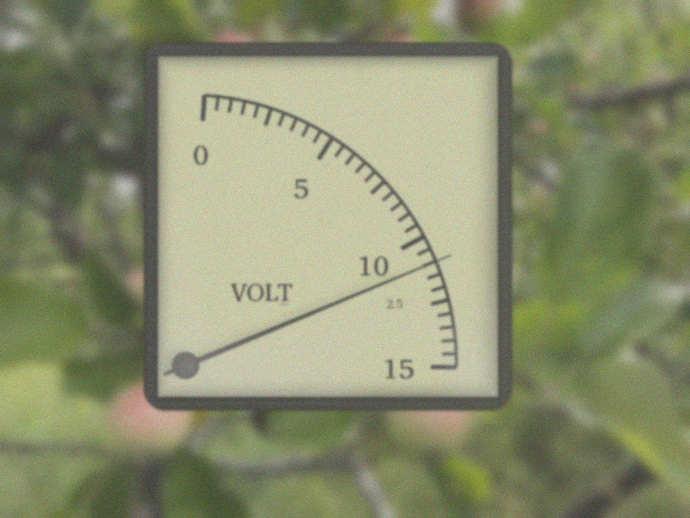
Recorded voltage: 11
